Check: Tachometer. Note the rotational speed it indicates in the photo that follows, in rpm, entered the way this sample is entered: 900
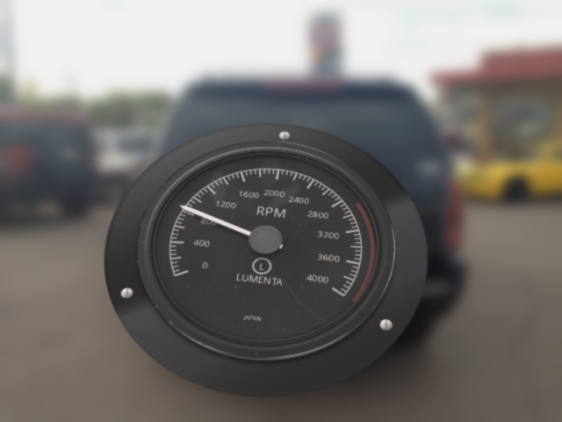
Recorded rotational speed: 800
